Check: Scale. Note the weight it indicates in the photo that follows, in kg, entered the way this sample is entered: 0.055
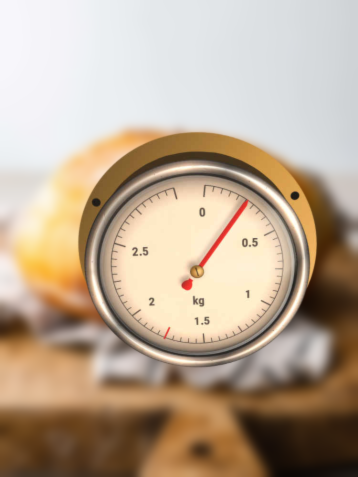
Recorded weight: 0.25
